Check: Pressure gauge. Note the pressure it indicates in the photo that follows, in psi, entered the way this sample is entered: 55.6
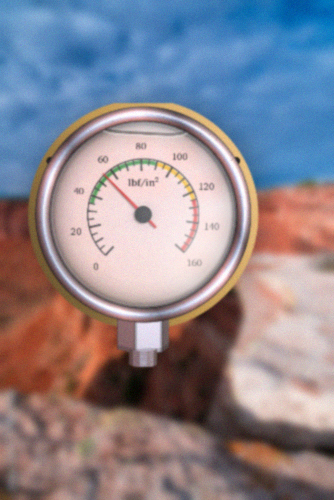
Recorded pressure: 55
